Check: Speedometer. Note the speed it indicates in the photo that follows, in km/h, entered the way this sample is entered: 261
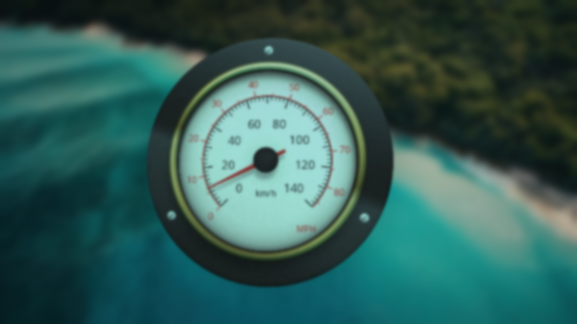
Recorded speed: 10
